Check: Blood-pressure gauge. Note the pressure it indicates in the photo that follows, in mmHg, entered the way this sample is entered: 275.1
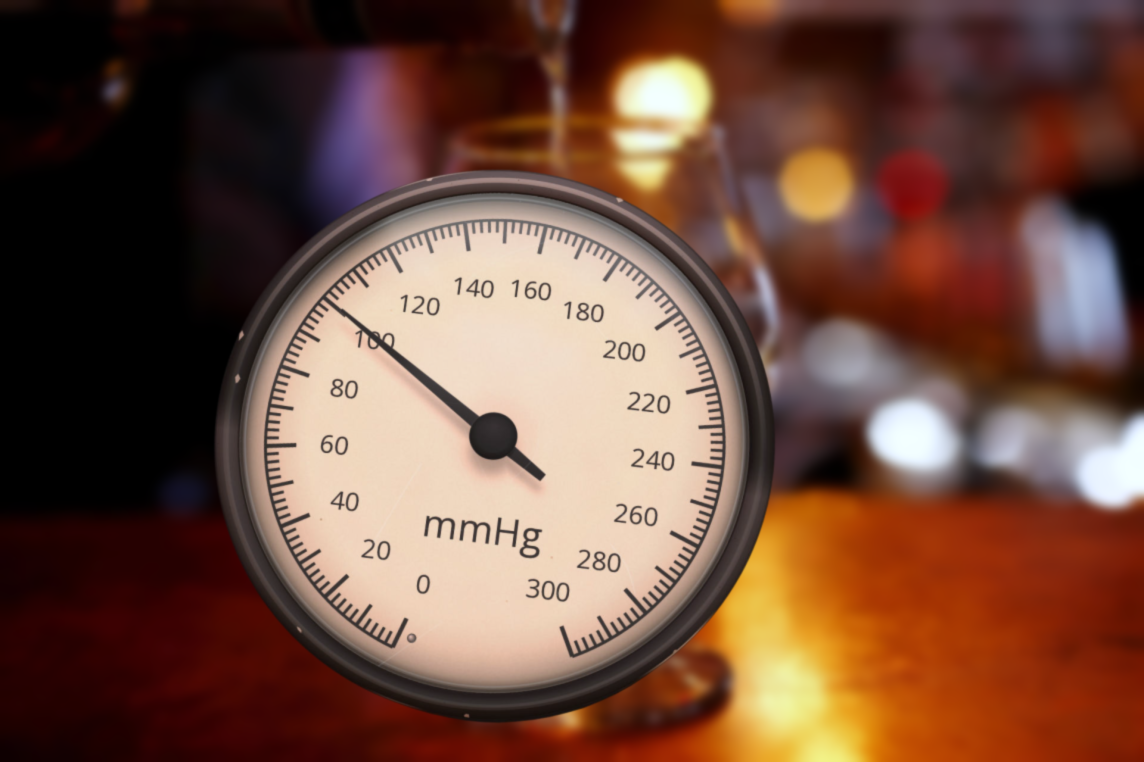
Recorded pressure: 100
